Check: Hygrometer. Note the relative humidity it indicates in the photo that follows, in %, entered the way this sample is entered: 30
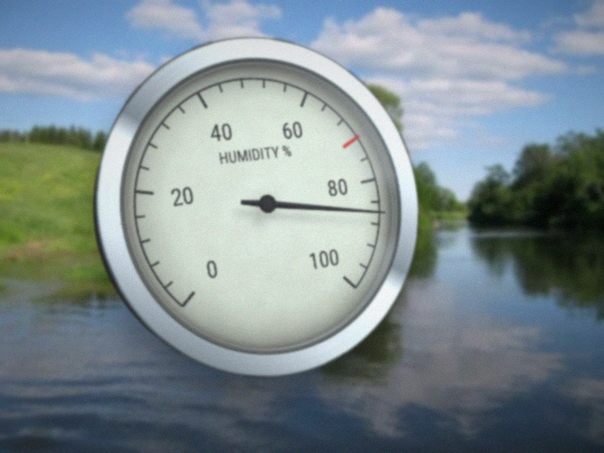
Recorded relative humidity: 86
